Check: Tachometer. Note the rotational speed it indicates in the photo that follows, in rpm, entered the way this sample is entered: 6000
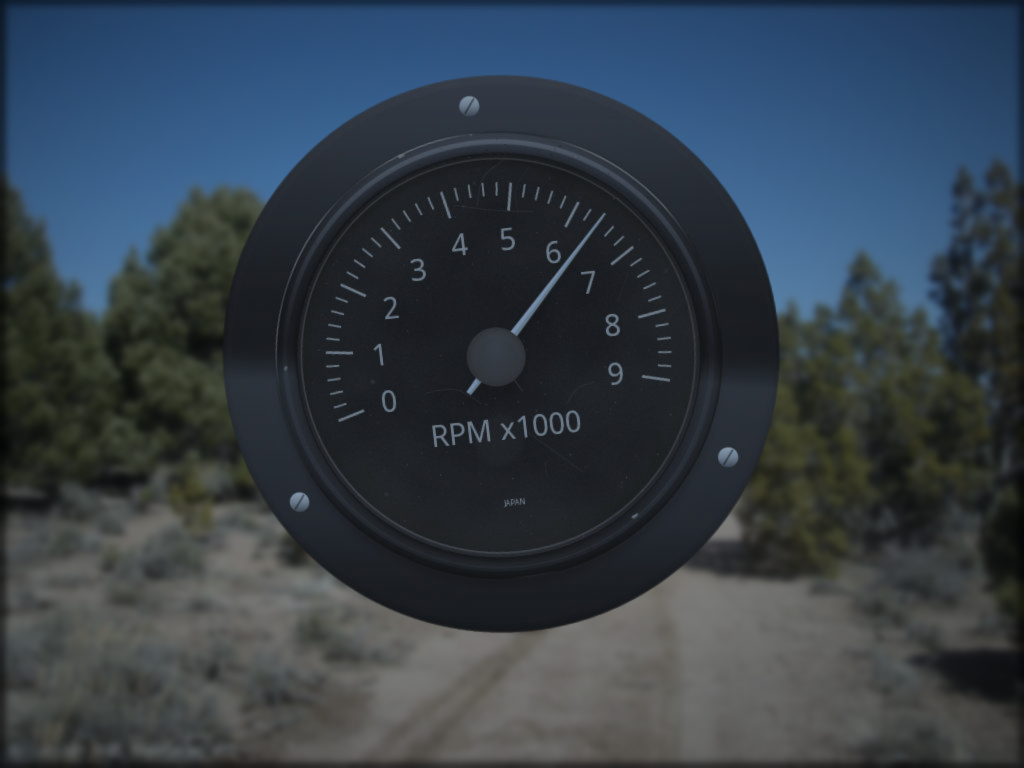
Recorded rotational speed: 6400
